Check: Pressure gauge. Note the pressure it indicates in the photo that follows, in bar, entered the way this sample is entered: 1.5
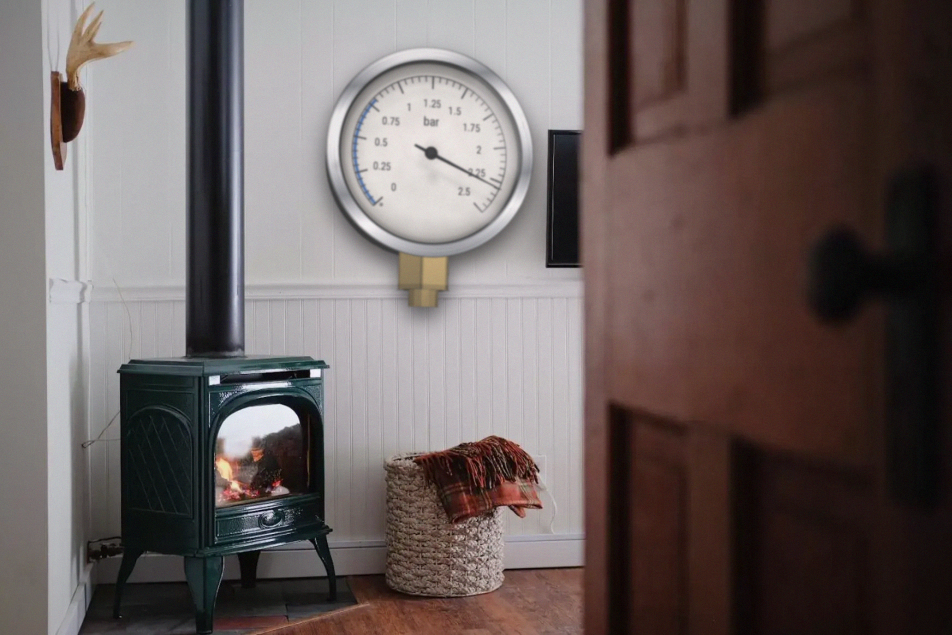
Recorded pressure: 2.3
